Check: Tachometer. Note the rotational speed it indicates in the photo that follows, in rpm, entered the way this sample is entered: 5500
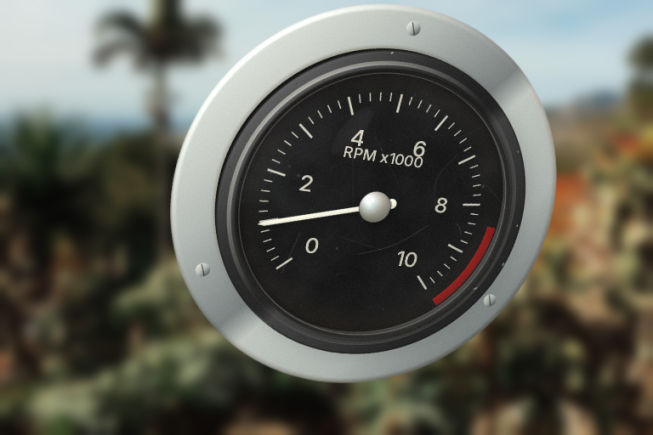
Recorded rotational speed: 1000
